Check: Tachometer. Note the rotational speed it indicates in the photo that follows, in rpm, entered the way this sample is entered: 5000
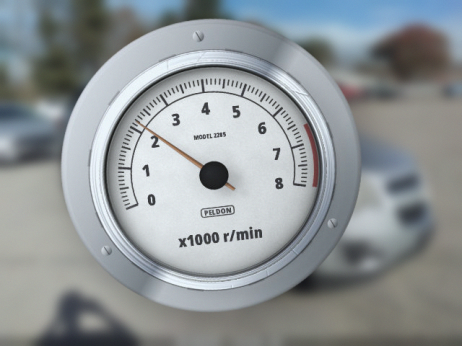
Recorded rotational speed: 2200
